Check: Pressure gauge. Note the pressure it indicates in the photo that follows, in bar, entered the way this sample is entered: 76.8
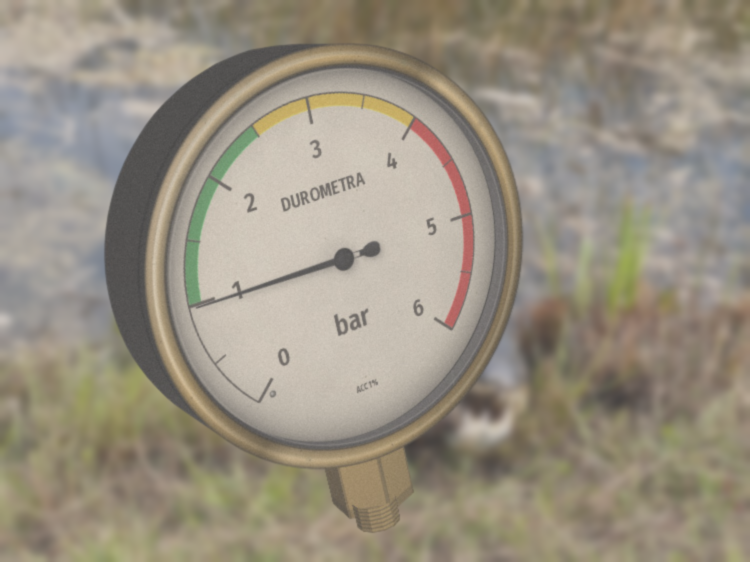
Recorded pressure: 1
